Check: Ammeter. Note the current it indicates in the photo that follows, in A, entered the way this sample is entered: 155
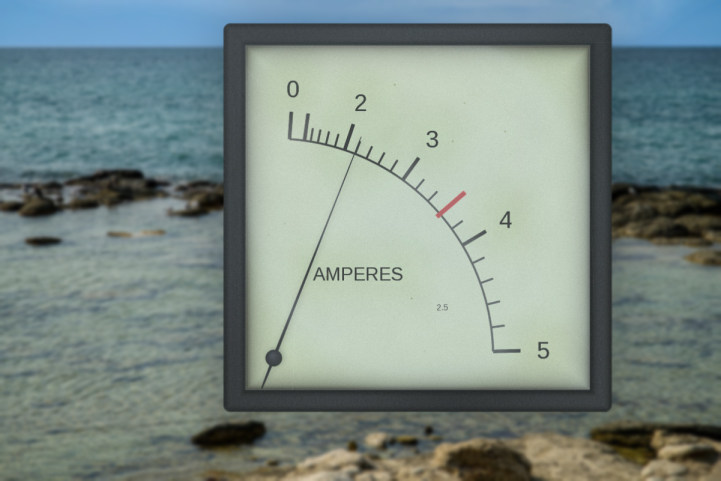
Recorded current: 2.2
